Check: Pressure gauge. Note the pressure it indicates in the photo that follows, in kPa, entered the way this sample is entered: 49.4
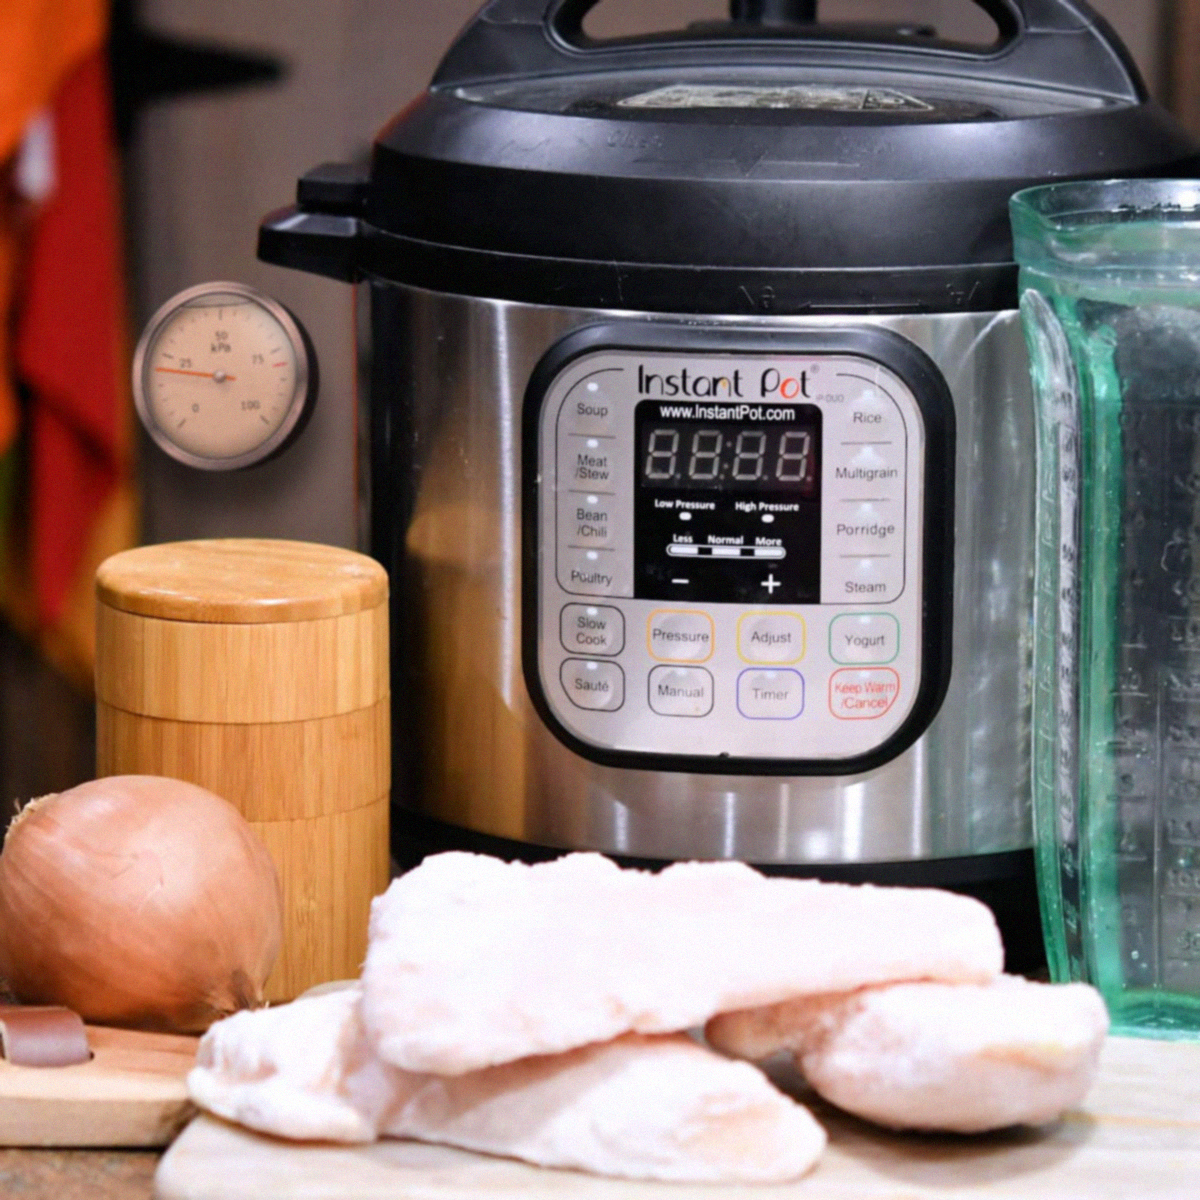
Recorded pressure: 20
